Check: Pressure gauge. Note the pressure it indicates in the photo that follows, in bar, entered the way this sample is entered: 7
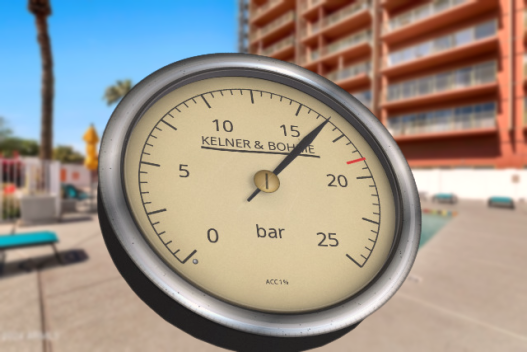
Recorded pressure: 16.5
